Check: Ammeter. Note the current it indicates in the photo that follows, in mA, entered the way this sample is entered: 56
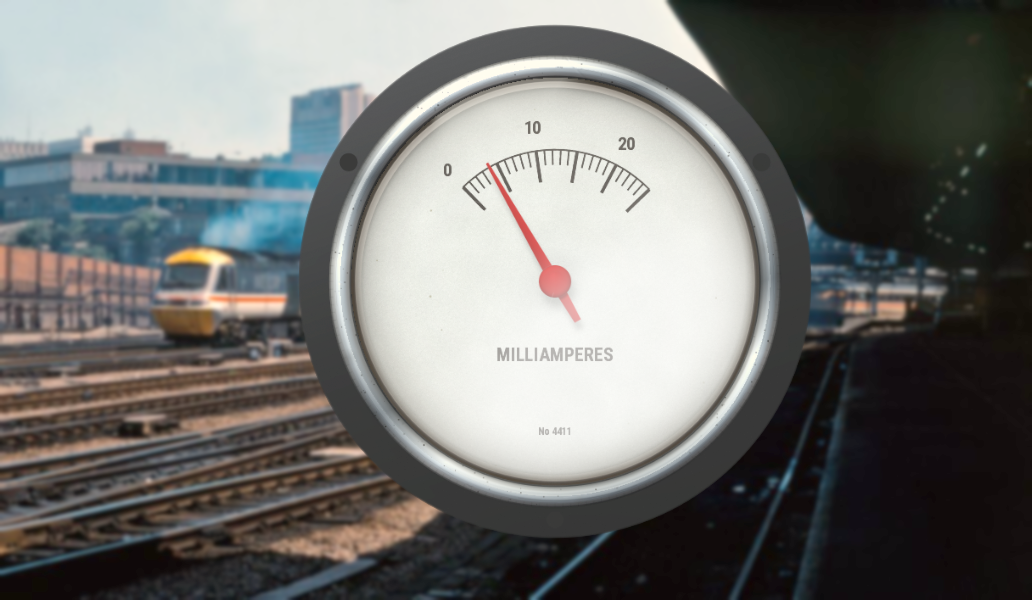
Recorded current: 4
